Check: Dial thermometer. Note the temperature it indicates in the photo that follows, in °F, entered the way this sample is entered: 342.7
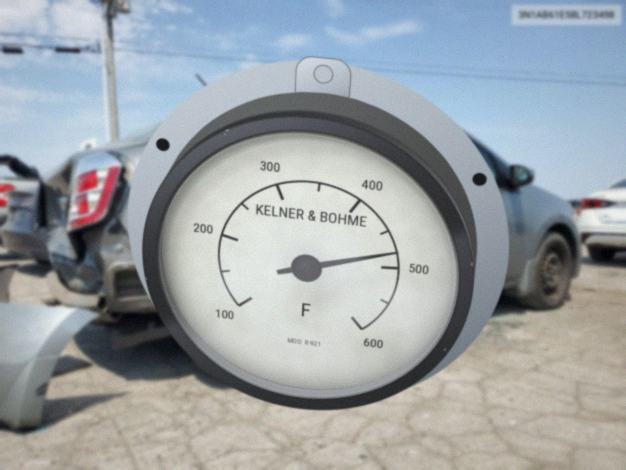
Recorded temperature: 475
